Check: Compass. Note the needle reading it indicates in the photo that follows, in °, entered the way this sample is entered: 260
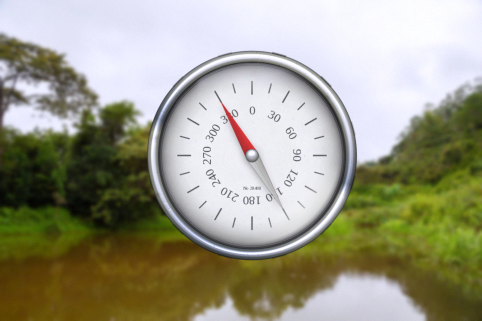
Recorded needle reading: 330
